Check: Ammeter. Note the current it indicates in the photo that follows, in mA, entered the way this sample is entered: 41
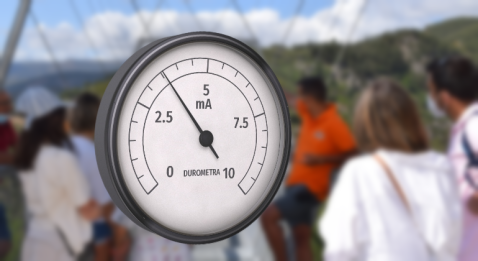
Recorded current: 3.5
